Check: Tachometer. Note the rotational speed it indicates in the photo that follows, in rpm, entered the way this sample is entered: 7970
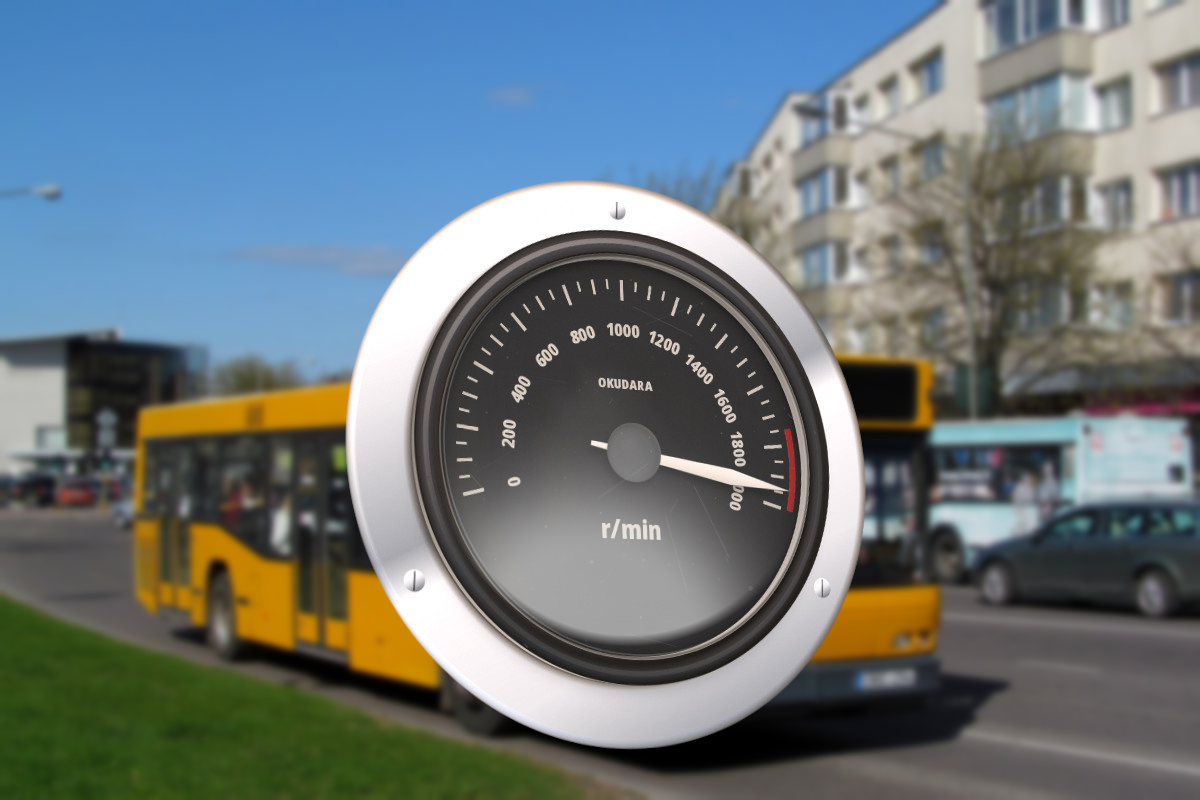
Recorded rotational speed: 1950
